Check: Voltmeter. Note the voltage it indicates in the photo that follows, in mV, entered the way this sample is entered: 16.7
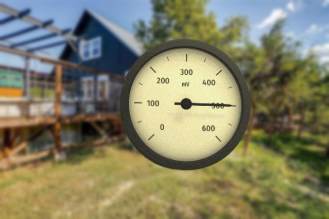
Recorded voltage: 500
